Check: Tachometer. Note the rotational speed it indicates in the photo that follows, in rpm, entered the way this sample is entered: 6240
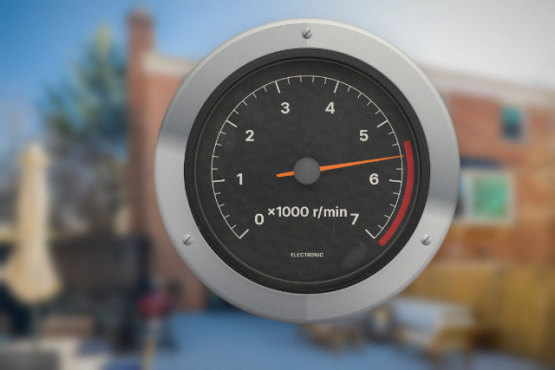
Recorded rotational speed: 5600
